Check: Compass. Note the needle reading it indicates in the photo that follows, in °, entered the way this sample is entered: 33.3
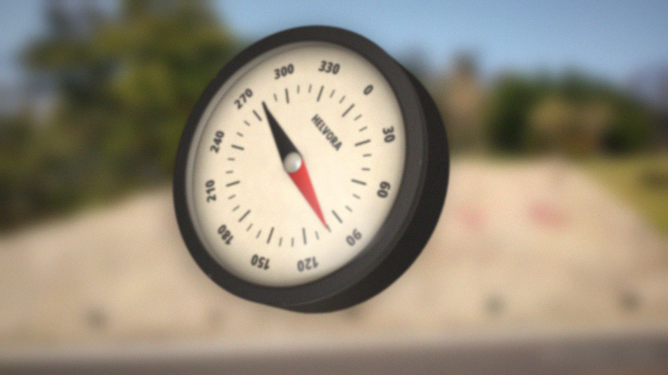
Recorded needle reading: 100
